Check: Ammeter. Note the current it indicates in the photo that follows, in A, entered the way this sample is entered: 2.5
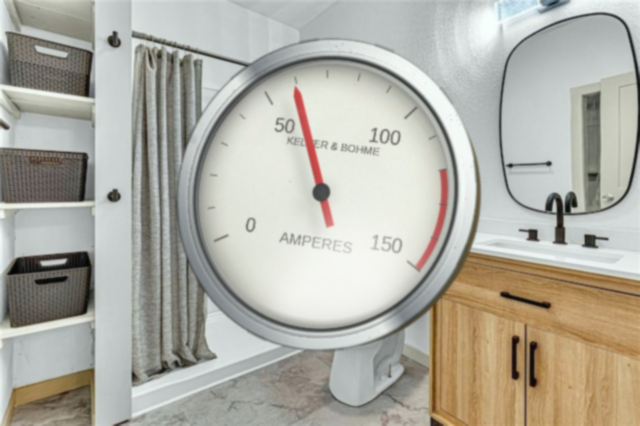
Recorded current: 60
